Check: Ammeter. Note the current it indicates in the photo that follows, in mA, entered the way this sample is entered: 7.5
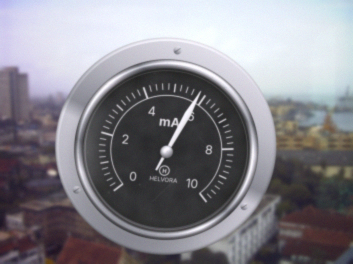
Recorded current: 5.8
